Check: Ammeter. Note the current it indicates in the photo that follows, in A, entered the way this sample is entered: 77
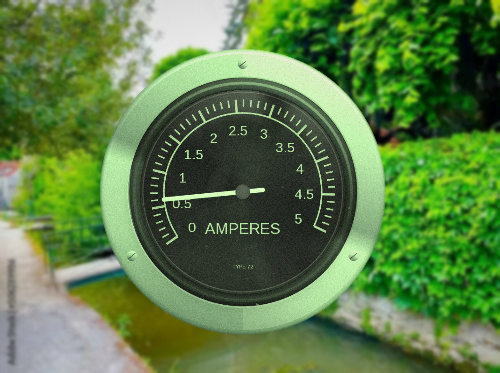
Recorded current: 0.6
